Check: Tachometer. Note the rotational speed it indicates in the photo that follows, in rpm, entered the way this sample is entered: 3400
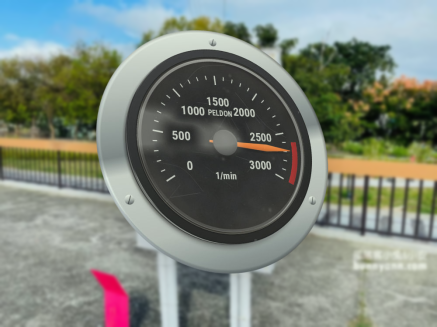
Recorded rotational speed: 2700
